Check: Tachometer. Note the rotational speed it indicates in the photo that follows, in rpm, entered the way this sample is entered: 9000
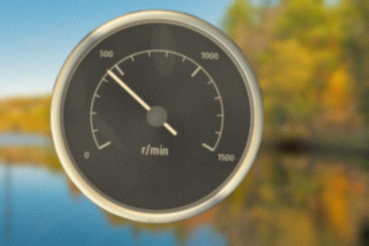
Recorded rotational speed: 450
